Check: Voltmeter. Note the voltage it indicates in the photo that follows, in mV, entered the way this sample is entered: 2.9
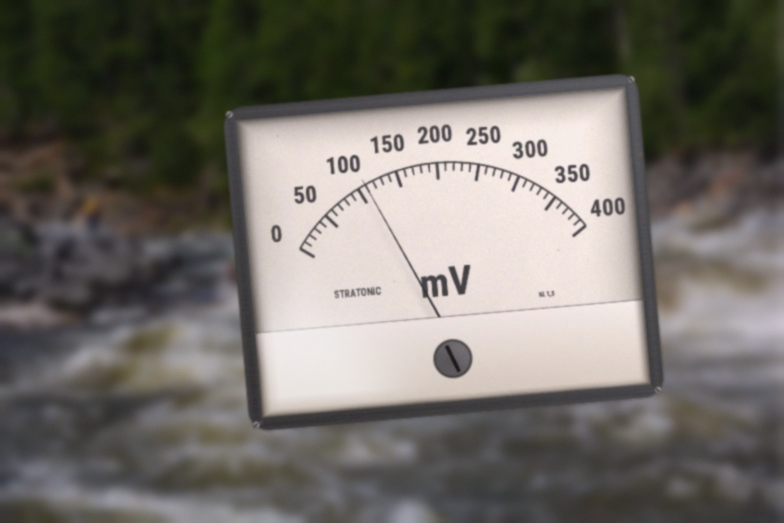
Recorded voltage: 110
